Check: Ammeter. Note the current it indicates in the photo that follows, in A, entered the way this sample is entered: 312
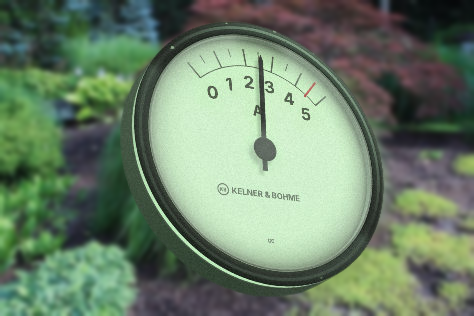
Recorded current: 2.5
